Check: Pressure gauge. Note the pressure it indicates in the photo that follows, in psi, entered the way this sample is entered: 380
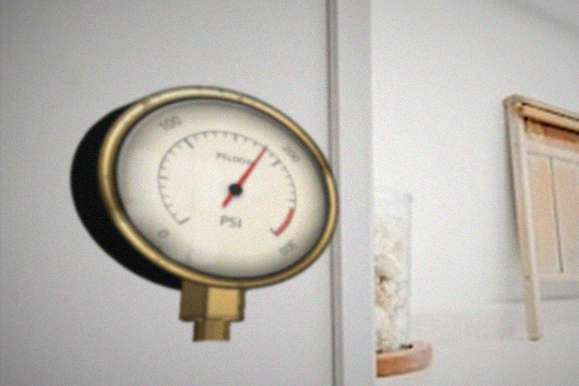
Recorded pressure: 180
